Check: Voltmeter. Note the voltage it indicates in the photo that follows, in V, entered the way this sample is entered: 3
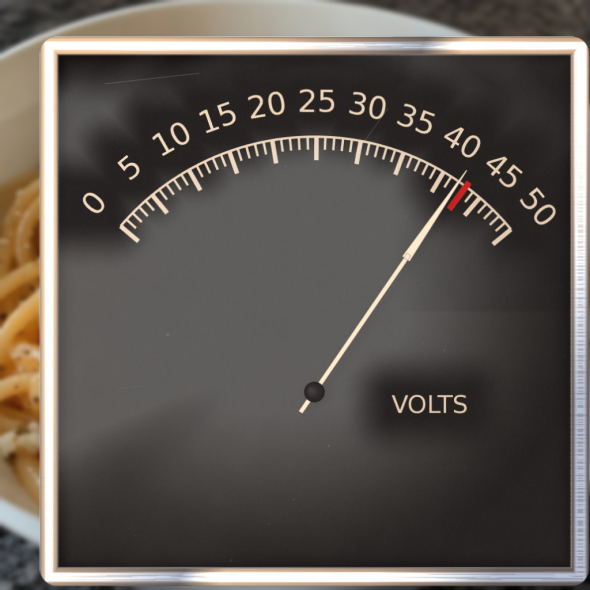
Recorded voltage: 42
